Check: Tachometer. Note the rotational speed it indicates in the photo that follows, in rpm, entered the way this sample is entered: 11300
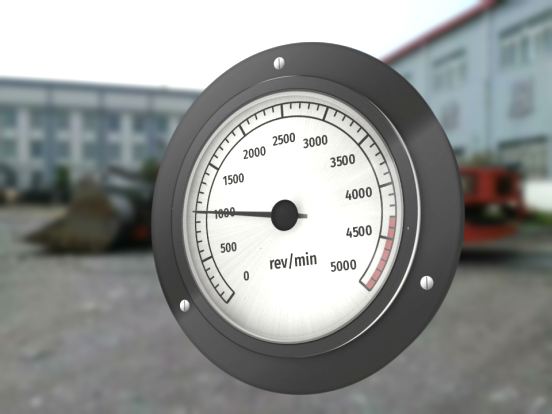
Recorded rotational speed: 1000
